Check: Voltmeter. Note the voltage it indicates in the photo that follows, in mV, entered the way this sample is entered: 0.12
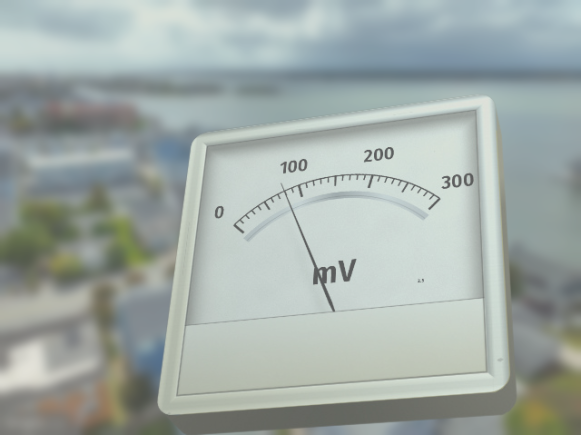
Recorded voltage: 80
